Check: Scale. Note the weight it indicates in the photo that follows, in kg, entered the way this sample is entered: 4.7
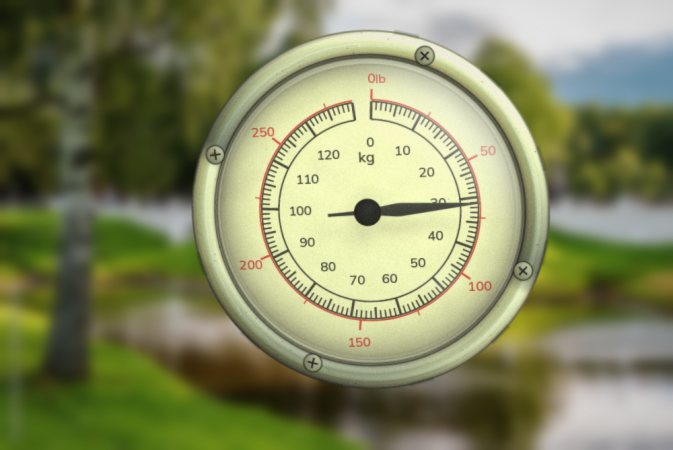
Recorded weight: 31
